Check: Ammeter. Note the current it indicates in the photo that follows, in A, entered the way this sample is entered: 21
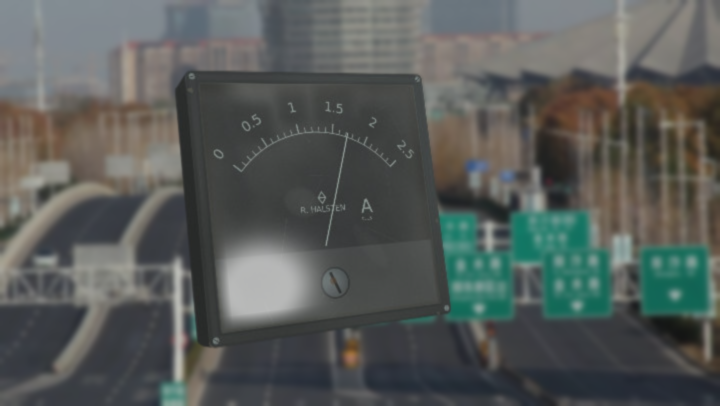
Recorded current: 1.7
